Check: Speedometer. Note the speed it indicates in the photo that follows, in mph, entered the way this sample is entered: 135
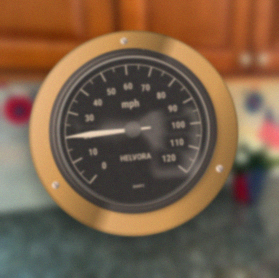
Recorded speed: 20
